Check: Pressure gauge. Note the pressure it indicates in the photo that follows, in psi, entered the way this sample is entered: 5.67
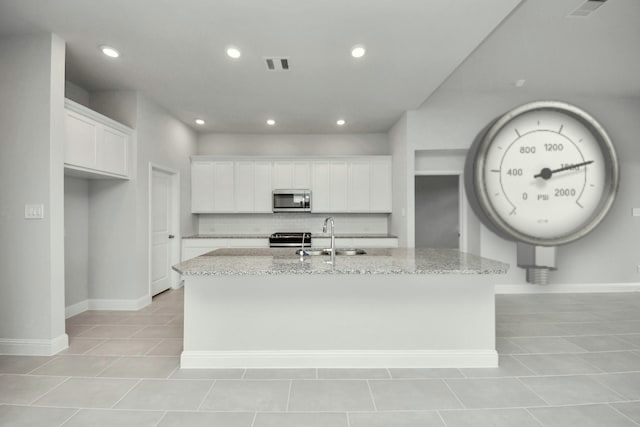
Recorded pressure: 1600
